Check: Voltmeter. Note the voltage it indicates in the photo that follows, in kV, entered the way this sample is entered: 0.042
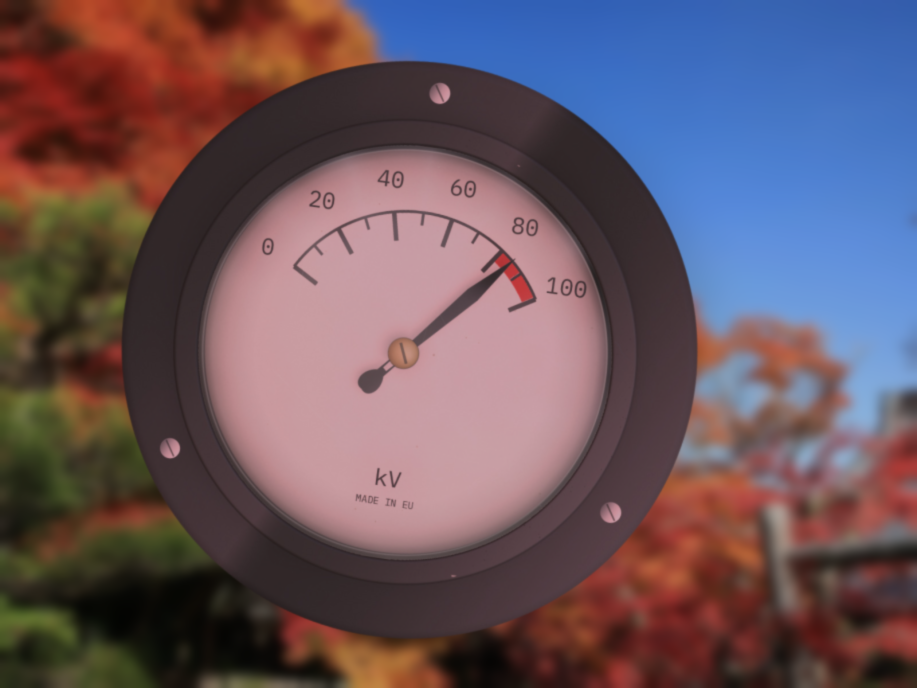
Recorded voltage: 85
